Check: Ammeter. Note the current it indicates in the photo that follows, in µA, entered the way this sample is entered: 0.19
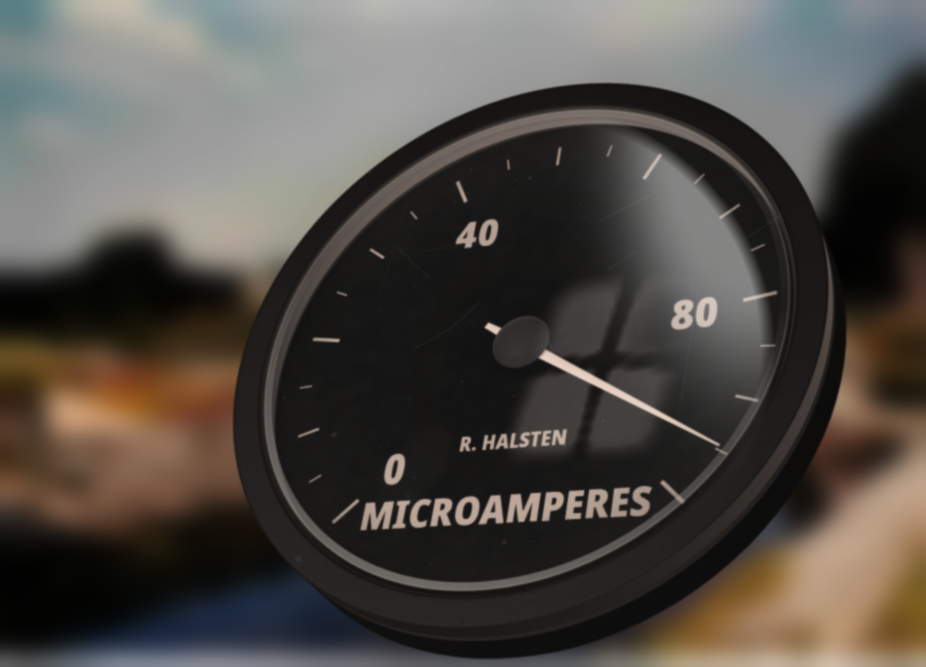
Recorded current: 95
